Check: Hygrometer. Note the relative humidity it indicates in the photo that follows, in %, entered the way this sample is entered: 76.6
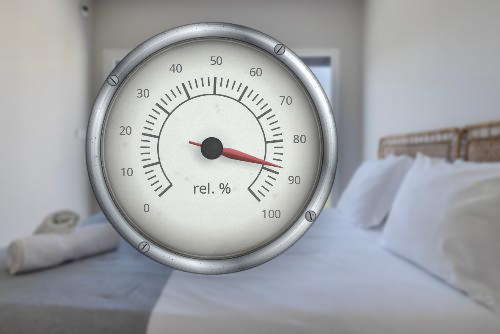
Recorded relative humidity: 88
